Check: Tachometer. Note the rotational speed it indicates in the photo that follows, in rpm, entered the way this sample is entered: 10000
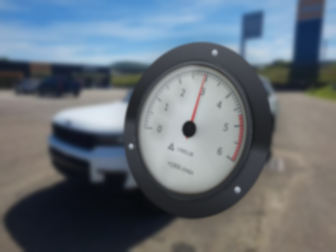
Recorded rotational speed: 3000
